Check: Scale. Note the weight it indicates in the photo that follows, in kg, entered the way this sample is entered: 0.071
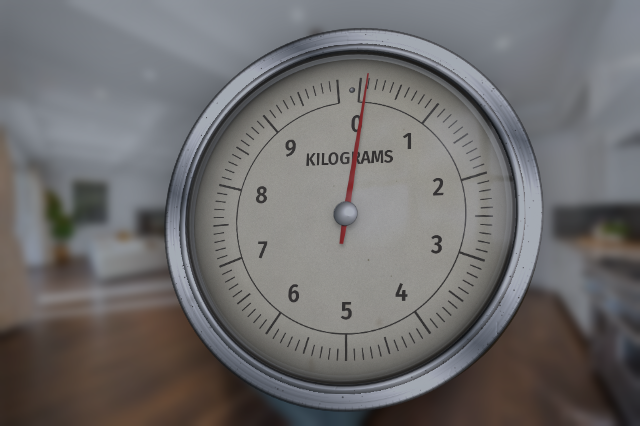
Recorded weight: 0.1
